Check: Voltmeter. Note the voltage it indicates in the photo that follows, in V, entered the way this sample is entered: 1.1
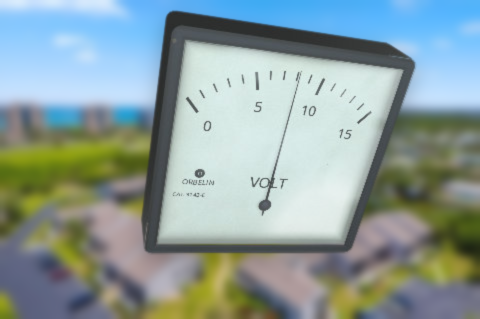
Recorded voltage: 8
